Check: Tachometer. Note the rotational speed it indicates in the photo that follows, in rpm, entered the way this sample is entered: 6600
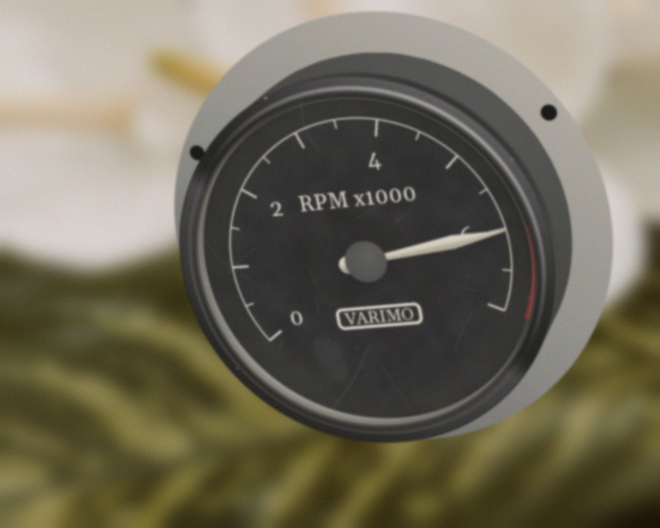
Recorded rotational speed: 6000
